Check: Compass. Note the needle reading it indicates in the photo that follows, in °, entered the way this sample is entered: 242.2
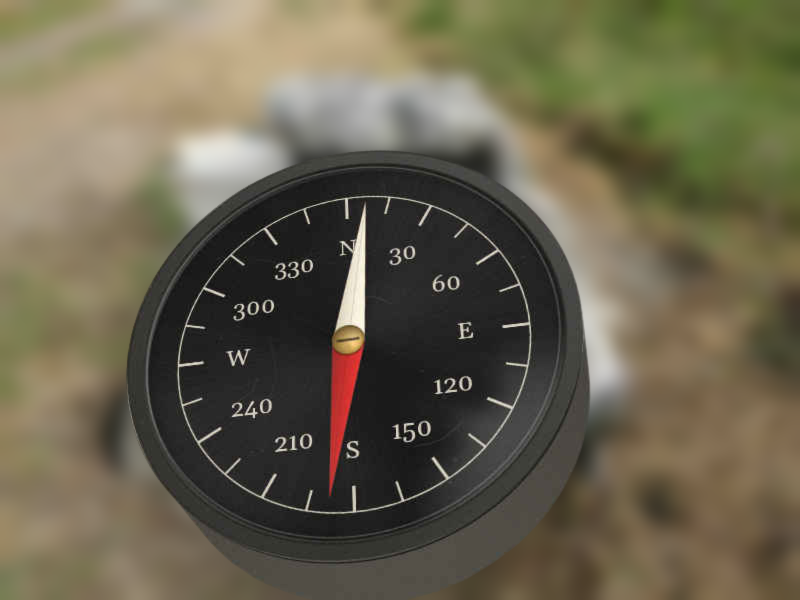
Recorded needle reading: 187.5
